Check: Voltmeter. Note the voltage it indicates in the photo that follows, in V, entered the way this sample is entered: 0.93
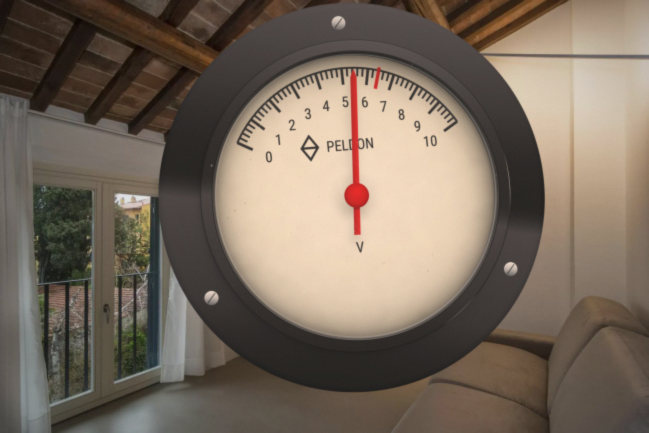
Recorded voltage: 5.4
